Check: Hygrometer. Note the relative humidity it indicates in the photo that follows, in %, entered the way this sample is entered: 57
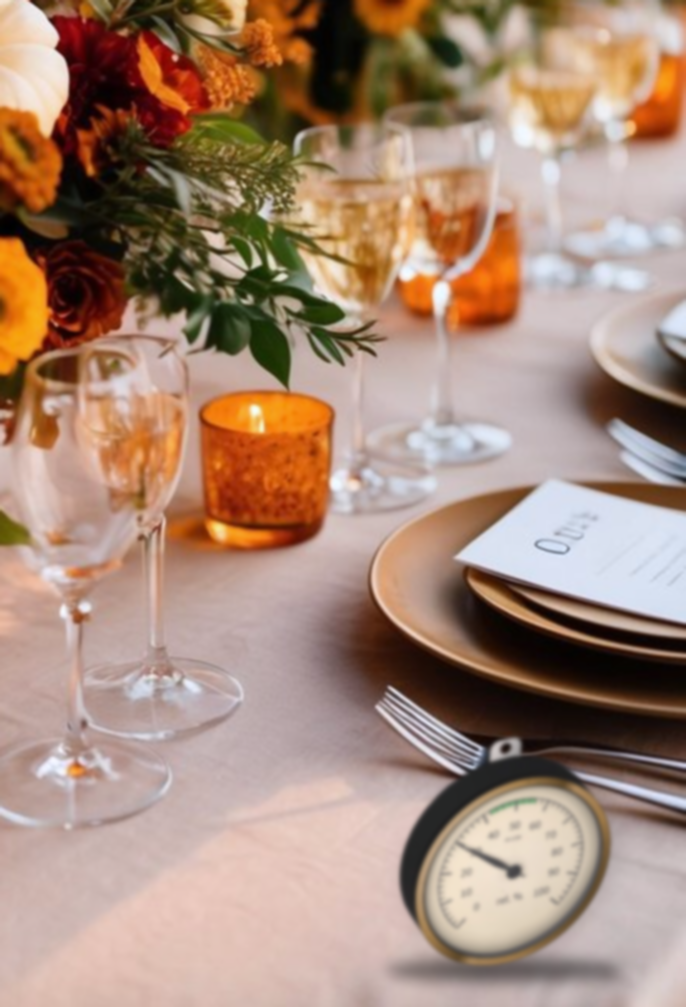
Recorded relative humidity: 30
